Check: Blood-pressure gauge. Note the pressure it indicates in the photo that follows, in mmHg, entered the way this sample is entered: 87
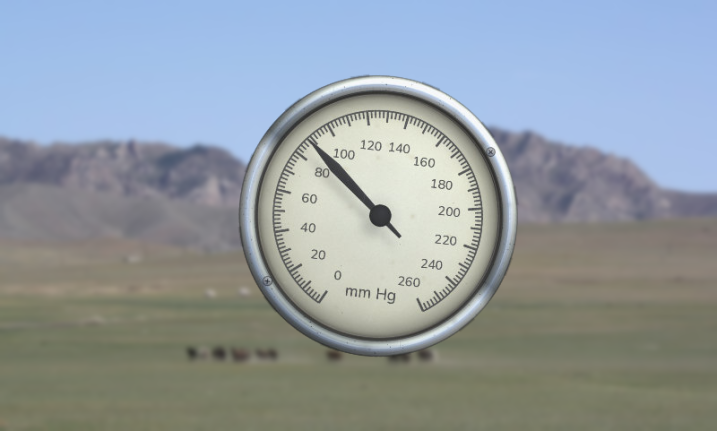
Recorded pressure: 88
